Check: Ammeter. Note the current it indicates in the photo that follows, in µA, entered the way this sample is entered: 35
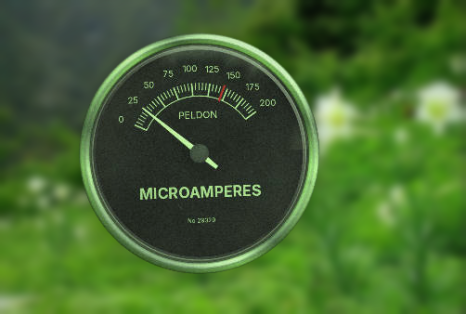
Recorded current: 25
